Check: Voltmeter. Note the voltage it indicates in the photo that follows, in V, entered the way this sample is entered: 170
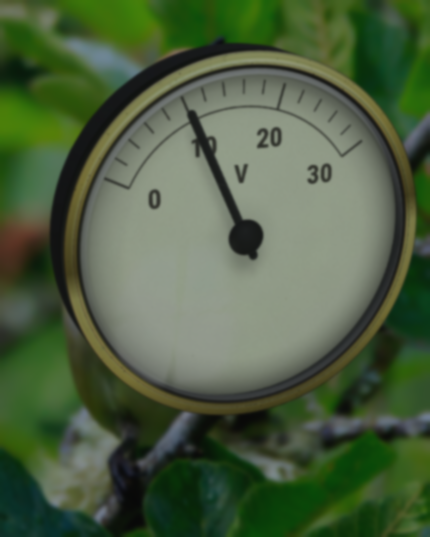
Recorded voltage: 10
